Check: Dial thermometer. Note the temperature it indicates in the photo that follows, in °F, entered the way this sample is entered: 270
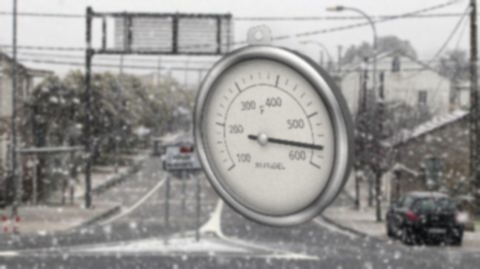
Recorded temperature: 560
